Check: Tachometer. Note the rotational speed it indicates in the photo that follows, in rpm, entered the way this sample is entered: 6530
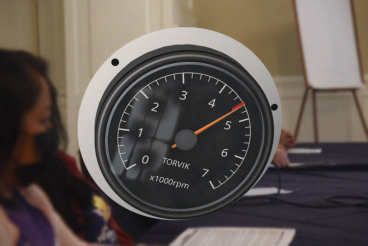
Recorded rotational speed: 4600
